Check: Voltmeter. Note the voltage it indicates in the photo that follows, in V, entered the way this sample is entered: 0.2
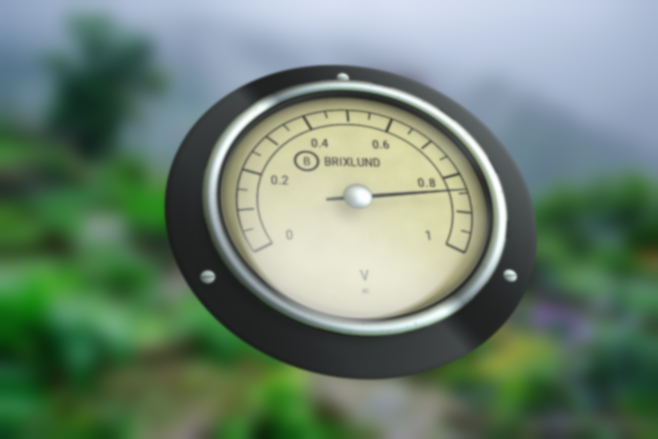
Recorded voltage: 0.85
